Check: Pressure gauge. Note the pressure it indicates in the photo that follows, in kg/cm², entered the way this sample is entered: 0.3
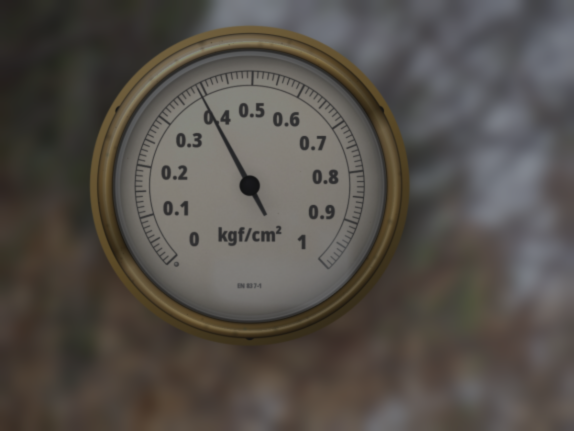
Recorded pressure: 0.39
